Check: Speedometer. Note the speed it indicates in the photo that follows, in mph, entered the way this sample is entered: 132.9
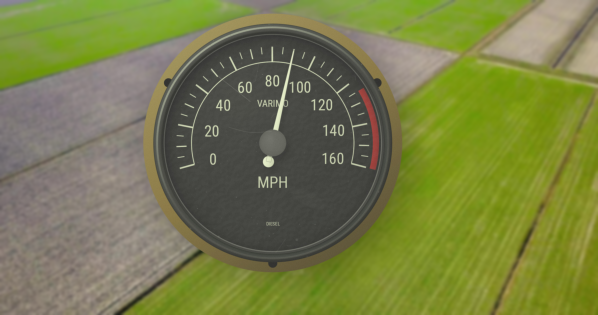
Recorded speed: 90
